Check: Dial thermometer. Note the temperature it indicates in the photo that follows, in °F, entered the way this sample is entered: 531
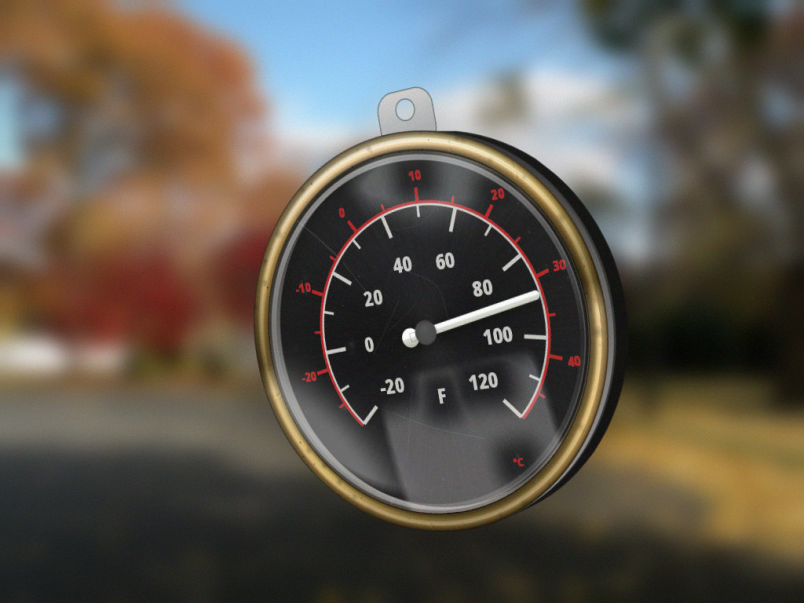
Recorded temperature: 90
